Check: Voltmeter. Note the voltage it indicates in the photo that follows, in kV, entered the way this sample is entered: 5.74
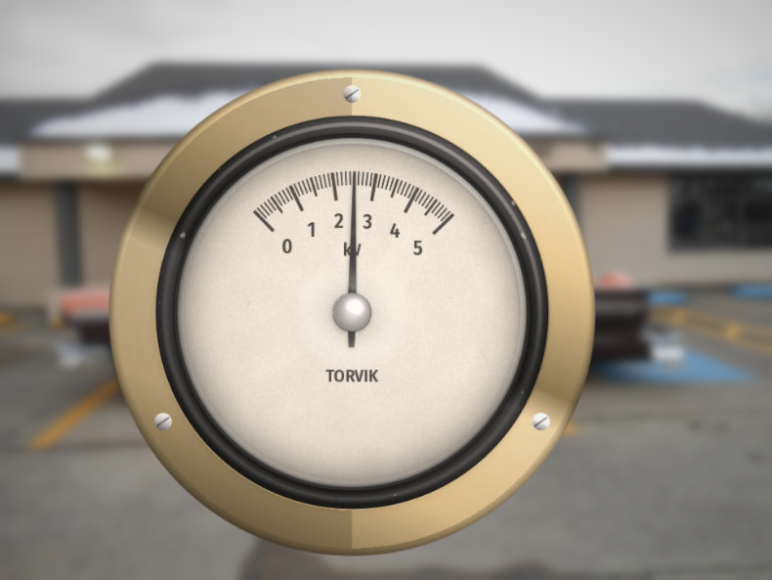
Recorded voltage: 2.5
